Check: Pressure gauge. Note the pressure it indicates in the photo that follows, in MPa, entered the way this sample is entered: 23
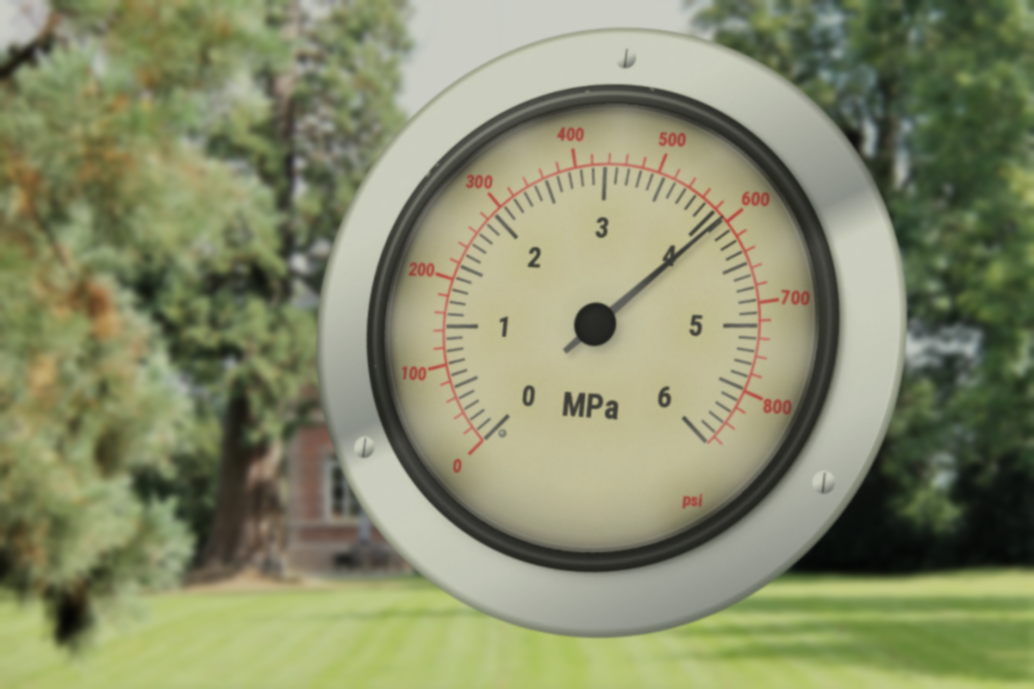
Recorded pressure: 4.1
